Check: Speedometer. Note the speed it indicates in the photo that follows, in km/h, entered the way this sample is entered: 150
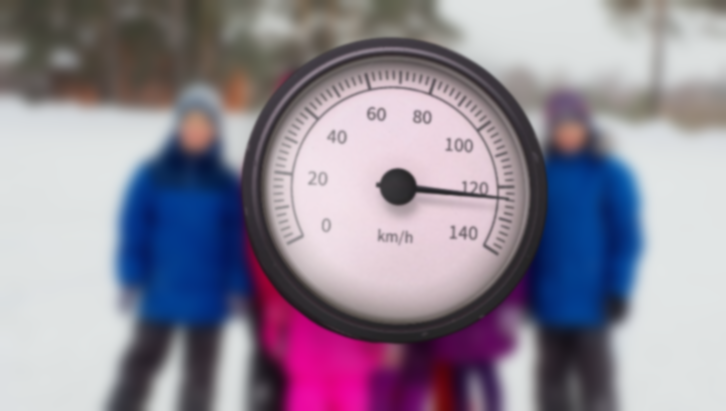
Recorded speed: 124
